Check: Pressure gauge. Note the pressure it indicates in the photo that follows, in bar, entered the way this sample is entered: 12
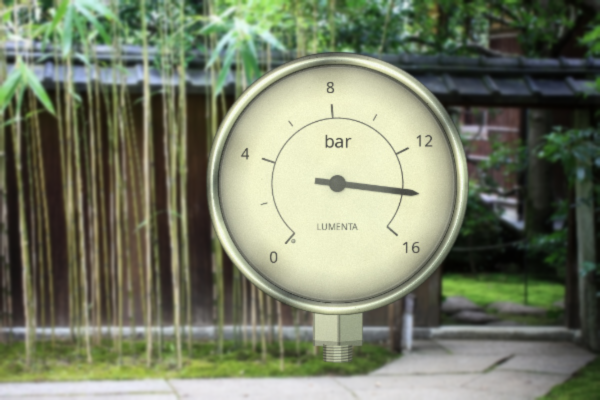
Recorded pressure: 14
